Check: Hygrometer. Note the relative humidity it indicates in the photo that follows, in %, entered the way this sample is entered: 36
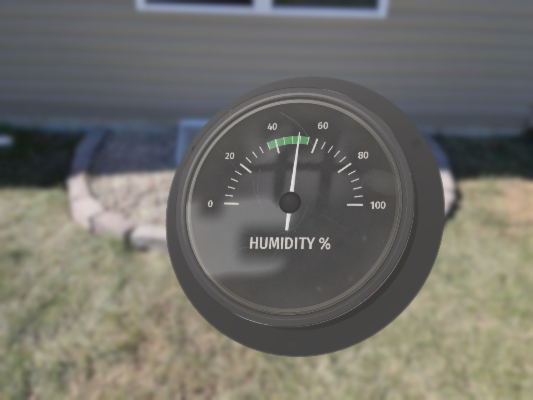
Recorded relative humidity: 52
